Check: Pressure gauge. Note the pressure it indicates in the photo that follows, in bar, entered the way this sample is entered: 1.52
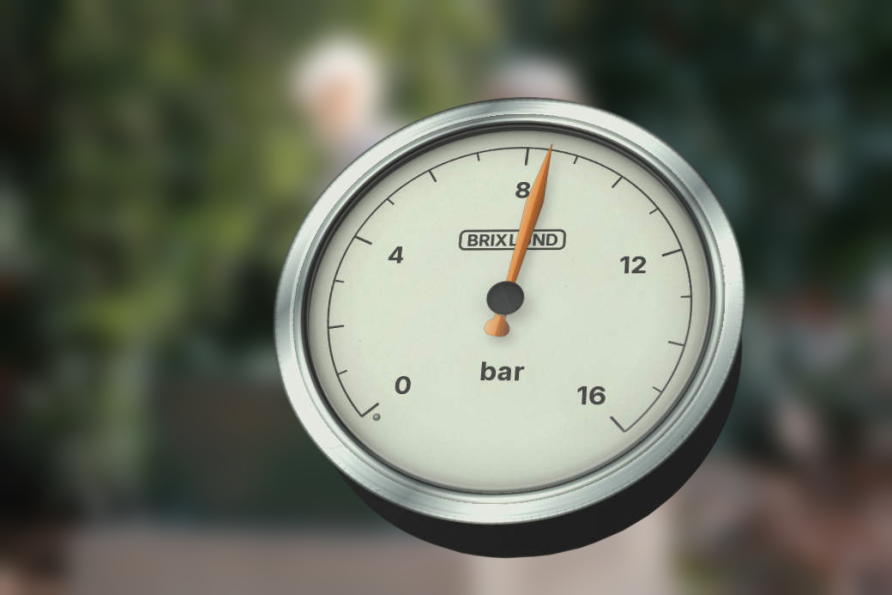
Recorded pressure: 8.5
